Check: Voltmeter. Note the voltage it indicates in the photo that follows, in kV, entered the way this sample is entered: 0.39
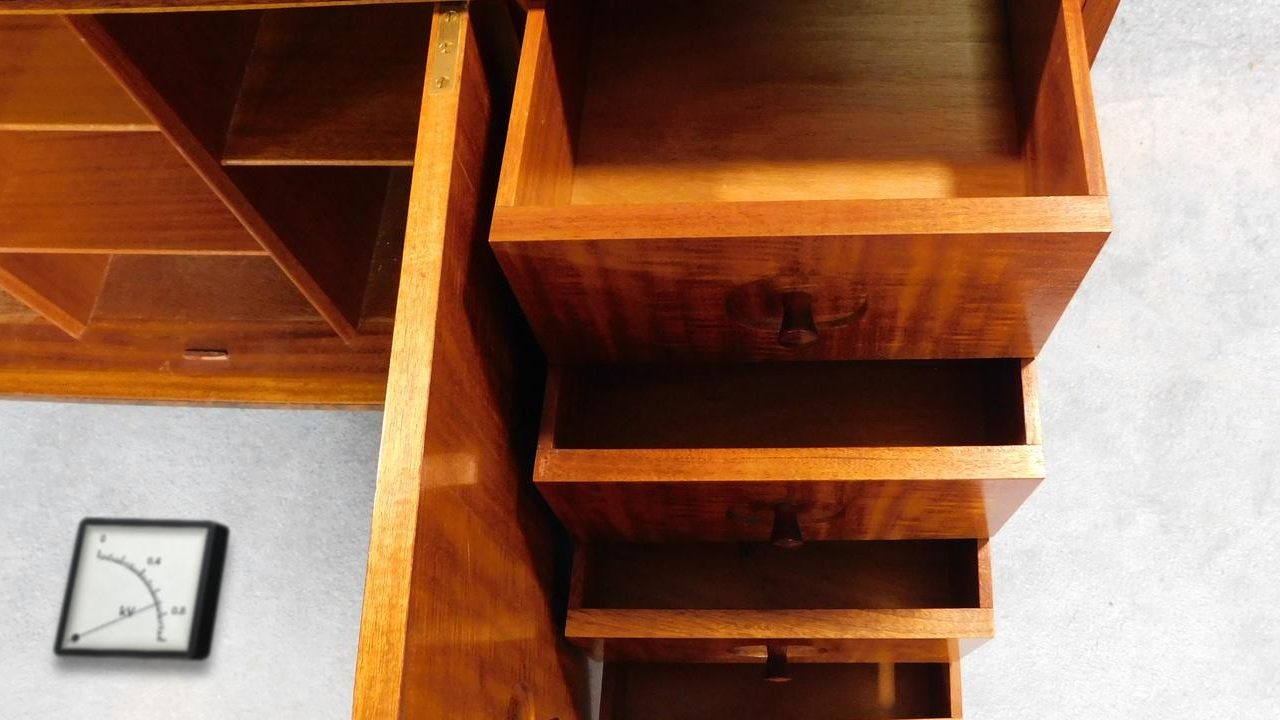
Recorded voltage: 0.7
